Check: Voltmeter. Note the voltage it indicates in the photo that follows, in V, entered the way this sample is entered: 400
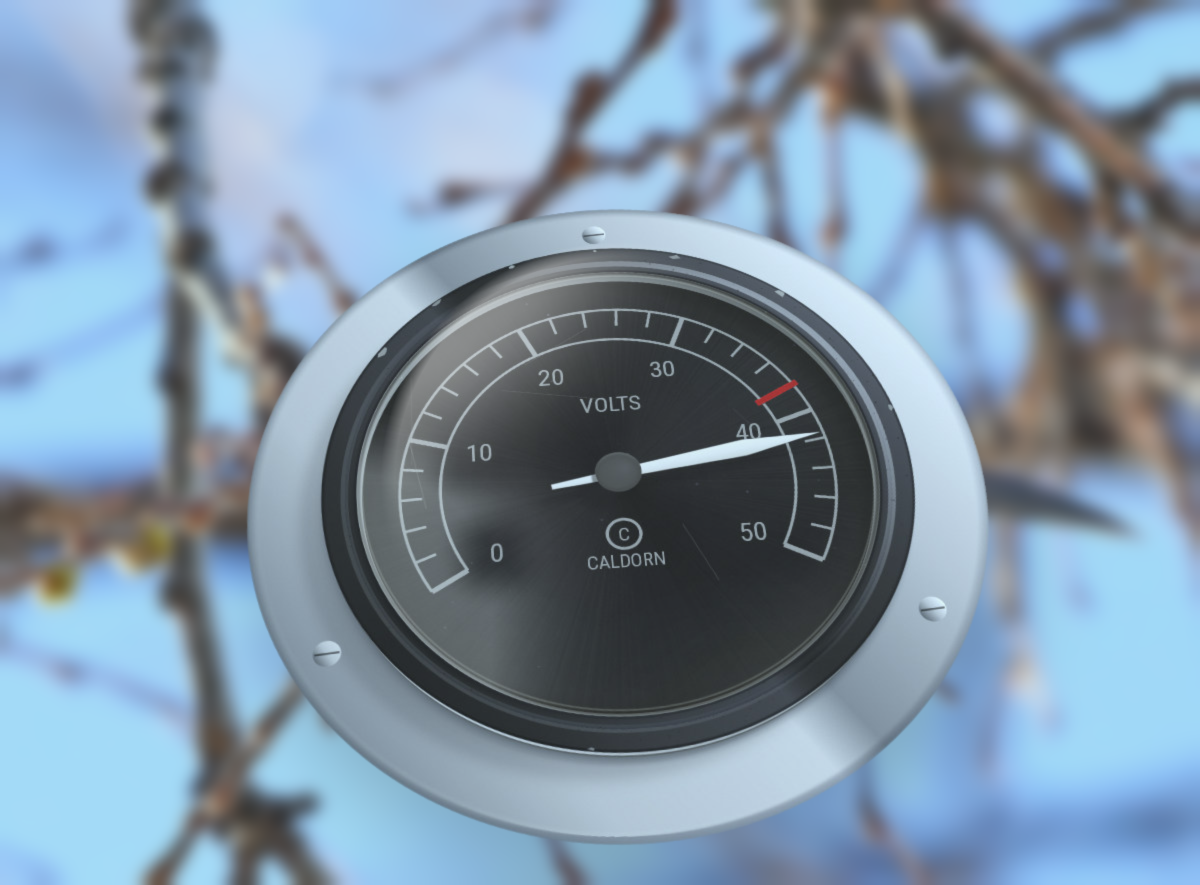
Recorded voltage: 42
